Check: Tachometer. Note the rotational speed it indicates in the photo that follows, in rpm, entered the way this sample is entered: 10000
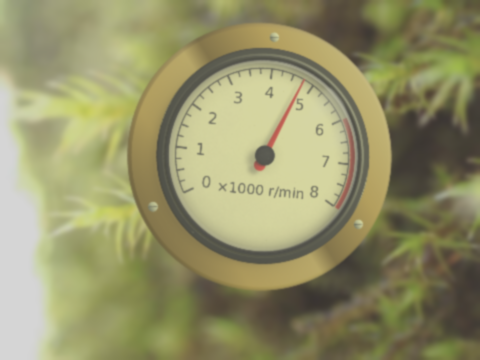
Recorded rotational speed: 4750
